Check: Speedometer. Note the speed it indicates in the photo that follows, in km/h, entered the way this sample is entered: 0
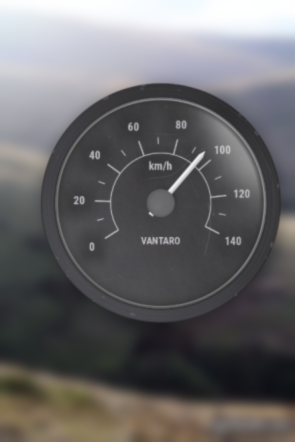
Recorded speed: 95
